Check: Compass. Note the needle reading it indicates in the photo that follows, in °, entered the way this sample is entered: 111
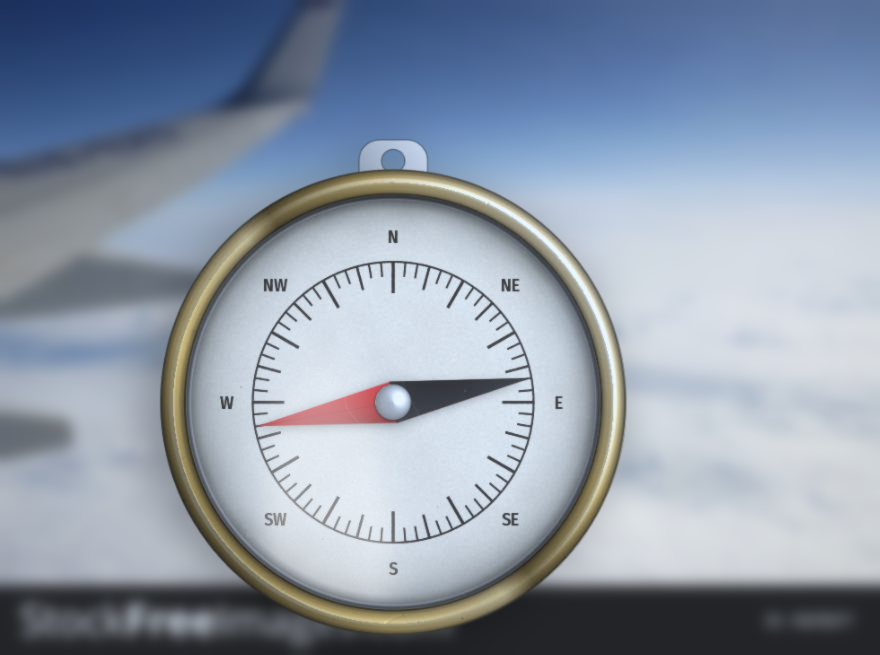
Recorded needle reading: 260
